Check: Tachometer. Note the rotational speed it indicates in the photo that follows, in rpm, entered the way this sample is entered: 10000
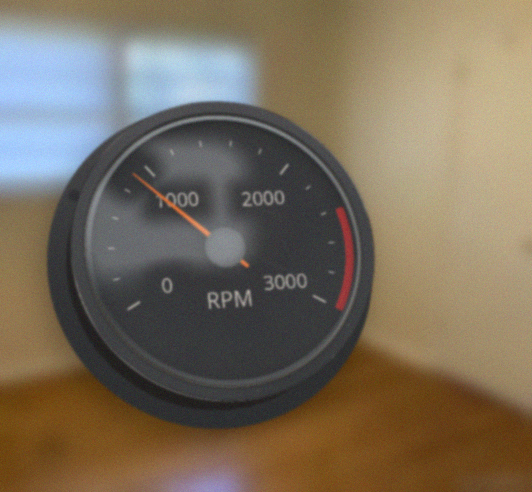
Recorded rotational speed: 900
